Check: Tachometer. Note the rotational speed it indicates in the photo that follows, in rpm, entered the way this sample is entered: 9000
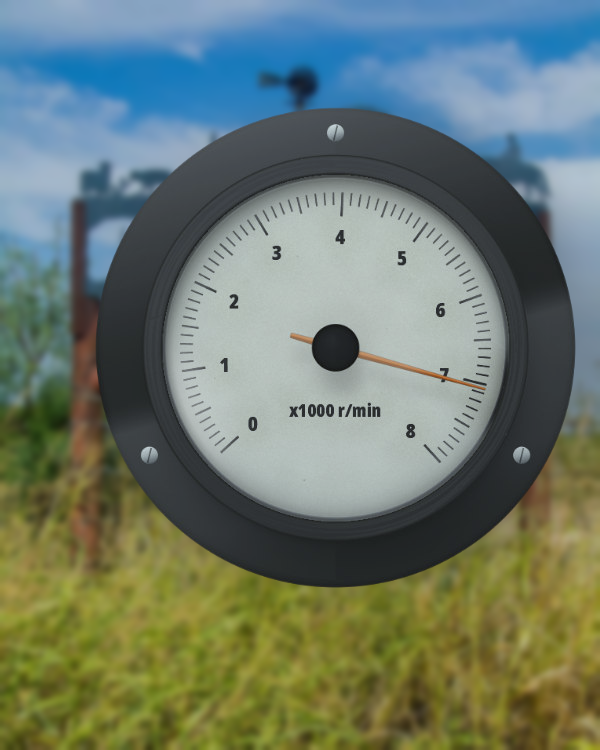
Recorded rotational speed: 7050
